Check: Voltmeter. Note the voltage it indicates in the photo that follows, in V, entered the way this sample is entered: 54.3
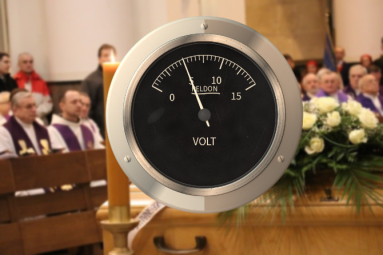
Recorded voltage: 5
